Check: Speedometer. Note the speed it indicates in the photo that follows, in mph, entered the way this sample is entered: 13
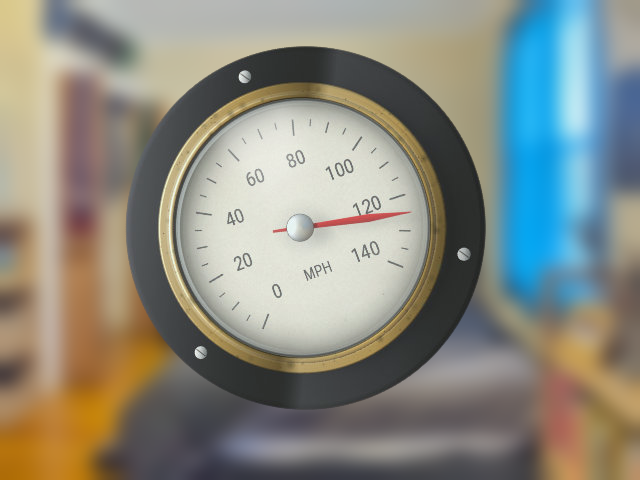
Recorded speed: 125
